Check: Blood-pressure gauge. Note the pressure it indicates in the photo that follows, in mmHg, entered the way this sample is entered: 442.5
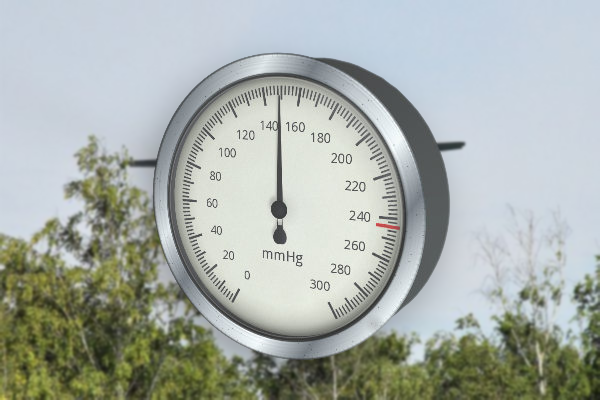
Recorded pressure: 150
